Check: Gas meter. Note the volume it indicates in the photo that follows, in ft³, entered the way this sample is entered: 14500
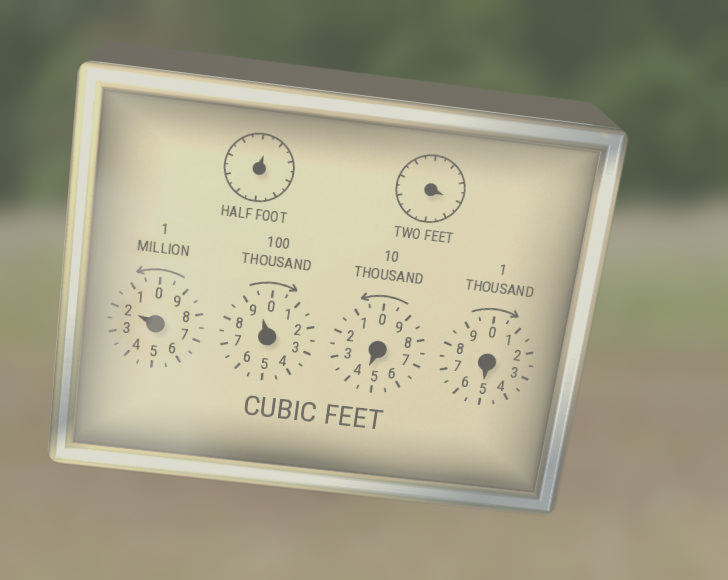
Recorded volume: 194500
